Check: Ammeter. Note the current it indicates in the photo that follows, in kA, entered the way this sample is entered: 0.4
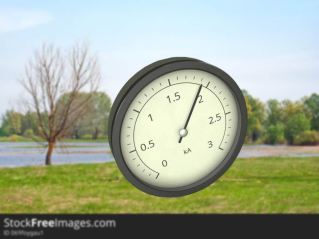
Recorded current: 1.9
